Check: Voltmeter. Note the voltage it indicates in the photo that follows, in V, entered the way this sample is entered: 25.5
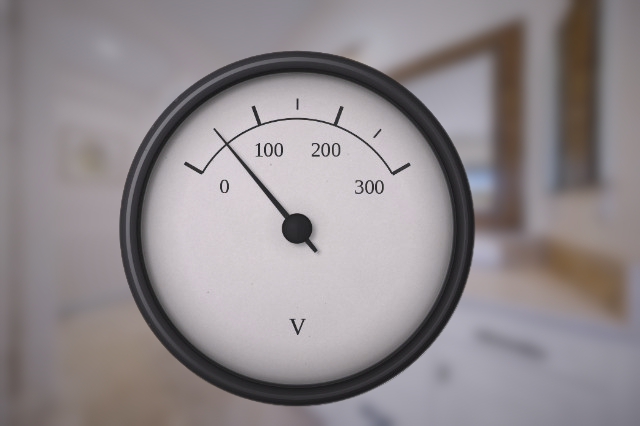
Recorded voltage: 50
